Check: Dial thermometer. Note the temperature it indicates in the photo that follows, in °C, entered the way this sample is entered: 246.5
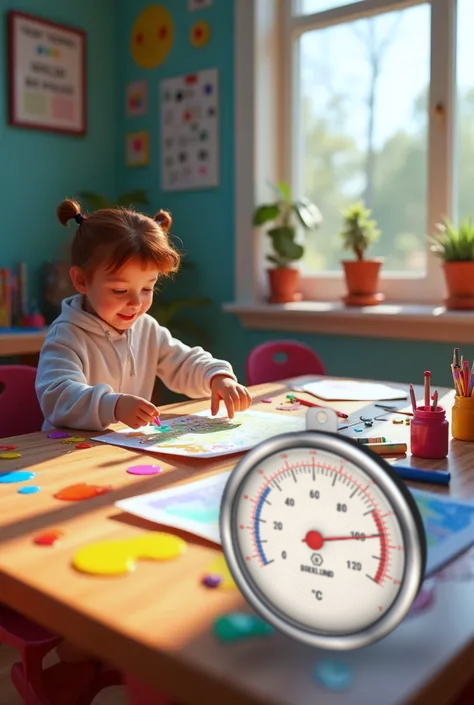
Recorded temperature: 100
